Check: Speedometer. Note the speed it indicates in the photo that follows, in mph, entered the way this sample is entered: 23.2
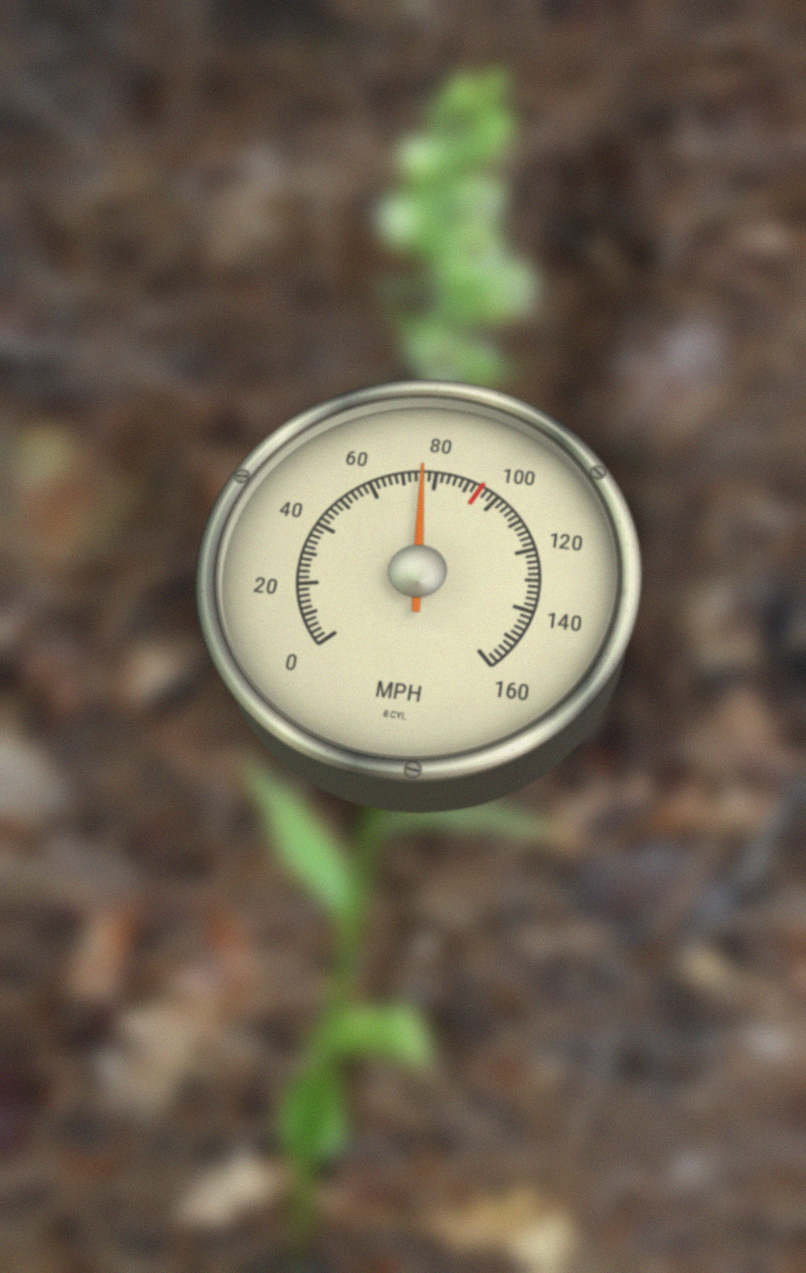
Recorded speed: 76
